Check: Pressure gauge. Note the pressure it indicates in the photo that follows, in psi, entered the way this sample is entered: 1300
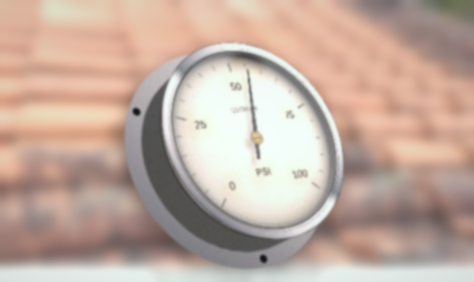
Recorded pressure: 55
